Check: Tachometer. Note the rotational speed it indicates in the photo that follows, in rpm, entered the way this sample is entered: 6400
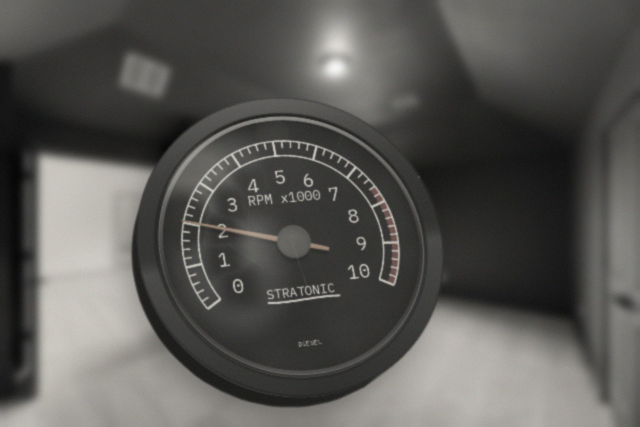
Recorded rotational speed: 2000
